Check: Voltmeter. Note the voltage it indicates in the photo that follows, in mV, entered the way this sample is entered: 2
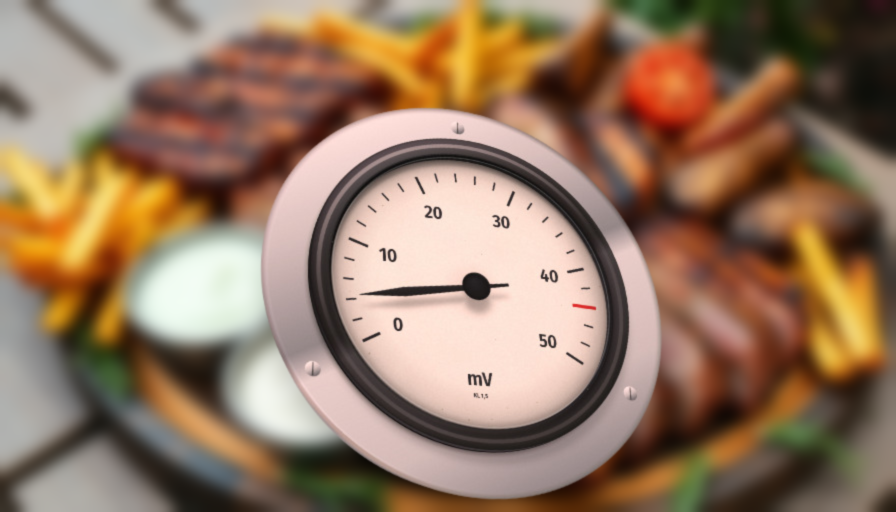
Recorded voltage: 4
